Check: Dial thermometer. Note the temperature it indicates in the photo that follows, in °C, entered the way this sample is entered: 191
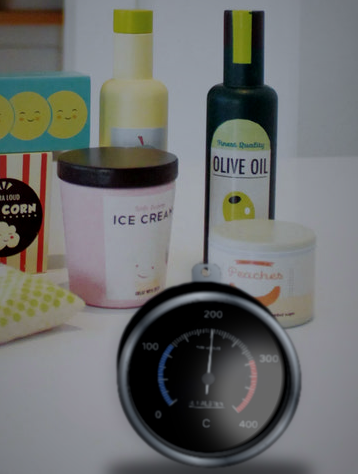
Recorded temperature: 200
